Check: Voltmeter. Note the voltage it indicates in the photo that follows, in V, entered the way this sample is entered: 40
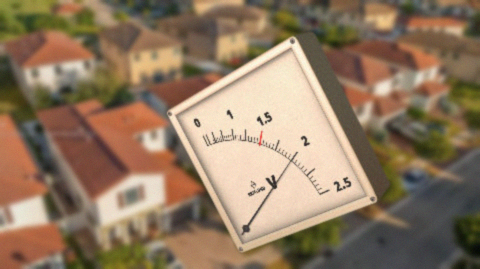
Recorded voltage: 2
